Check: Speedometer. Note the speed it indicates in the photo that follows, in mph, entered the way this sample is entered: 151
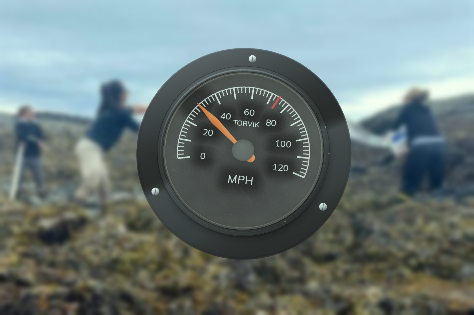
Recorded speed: 30
